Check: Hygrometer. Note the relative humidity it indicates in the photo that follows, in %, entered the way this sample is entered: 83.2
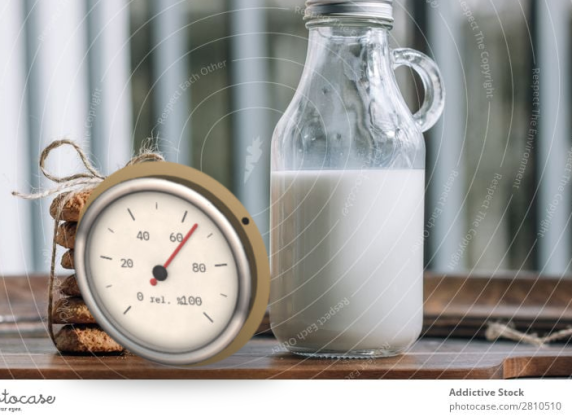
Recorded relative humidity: 65
